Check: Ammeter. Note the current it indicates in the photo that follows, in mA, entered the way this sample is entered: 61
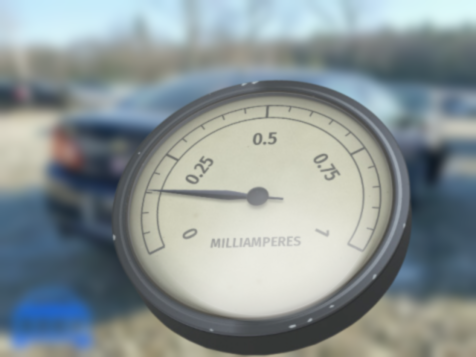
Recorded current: 0.15
